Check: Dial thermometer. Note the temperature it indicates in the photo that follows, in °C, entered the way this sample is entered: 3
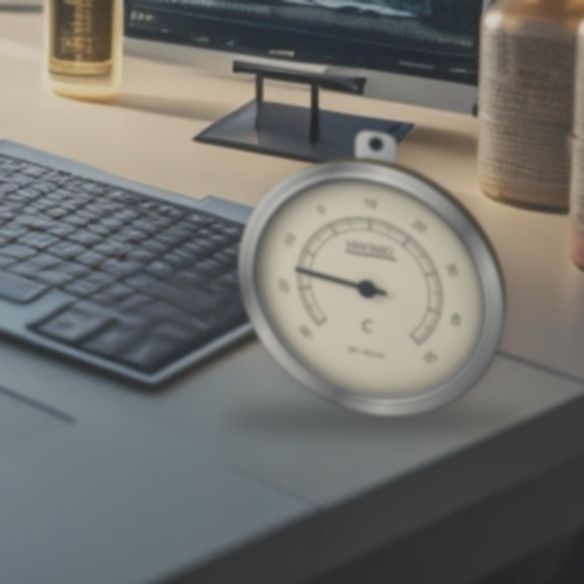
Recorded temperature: -15
